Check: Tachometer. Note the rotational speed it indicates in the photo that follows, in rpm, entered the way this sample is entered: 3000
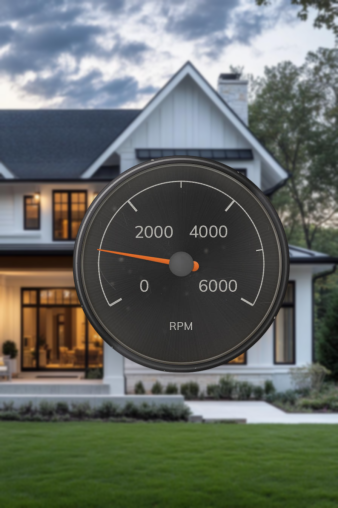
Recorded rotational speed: 1000
